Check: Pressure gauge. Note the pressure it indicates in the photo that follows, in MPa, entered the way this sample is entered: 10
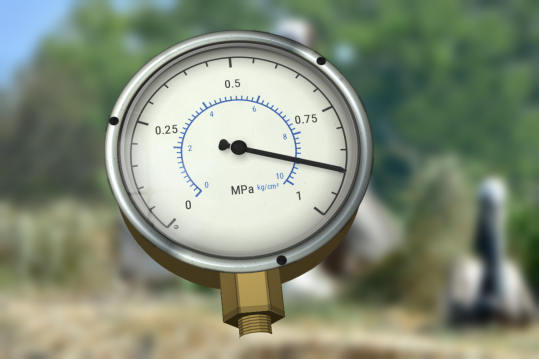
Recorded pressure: 0.9
